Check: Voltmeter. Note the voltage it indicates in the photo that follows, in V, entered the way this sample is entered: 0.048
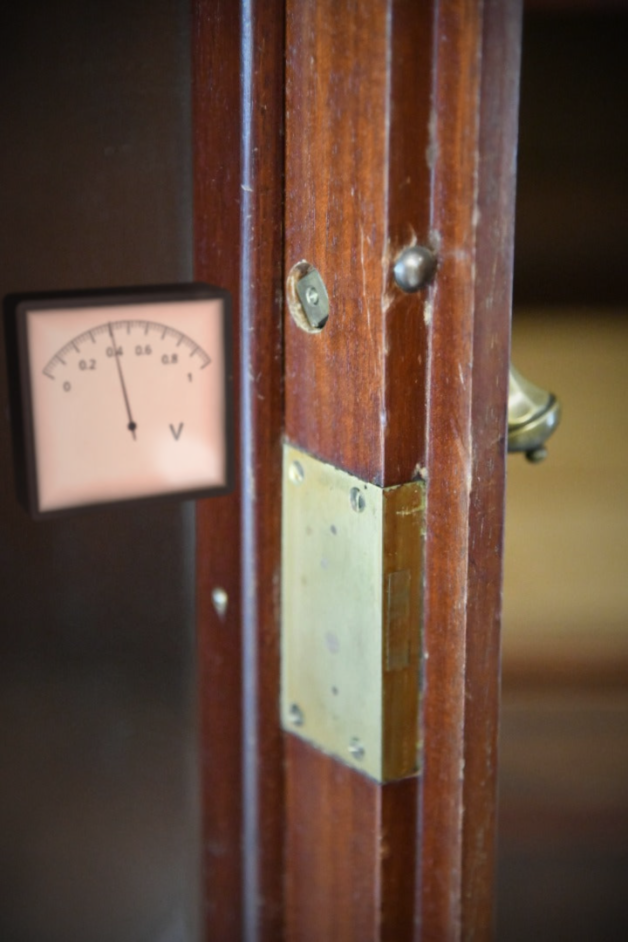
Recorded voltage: 0.4
